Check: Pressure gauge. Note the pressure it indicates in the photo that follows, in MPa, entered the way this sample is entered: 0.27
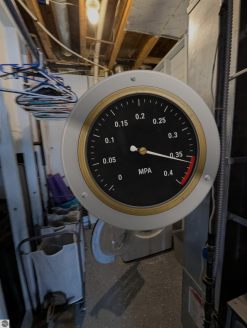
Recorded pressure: 0.36
